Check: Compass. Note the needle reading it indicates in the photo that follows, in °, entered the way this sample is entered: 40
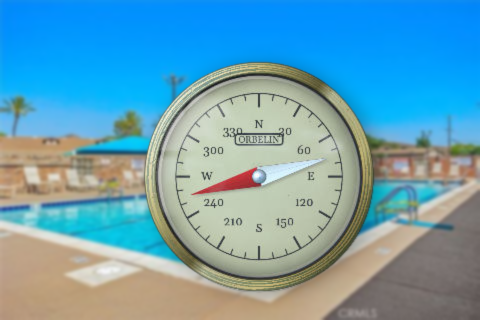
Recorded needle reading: 255
